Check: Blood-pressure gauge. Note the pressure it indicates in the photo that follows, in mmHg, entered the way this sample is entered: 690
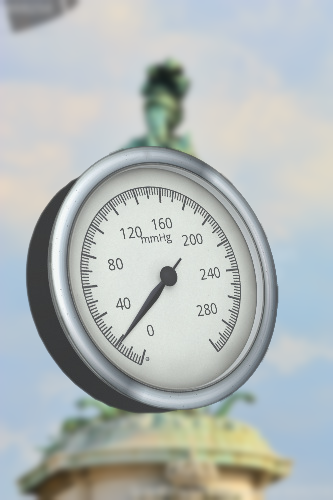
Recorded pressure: 20
